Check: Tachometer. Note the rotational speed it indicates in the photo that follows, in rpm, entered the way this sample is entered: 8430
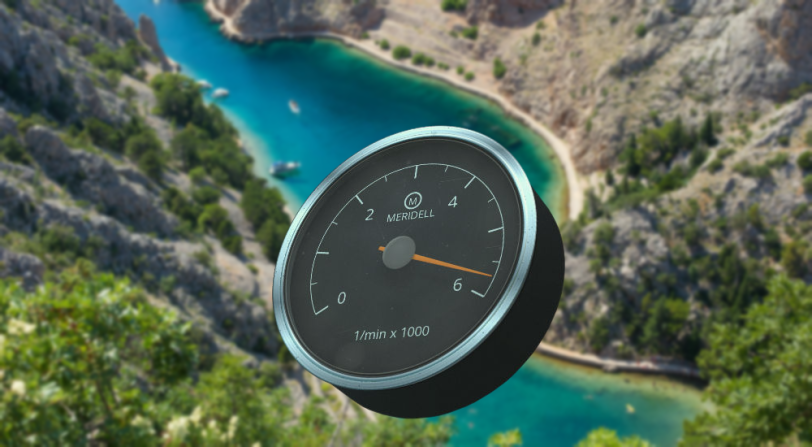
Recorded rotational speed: 5750
